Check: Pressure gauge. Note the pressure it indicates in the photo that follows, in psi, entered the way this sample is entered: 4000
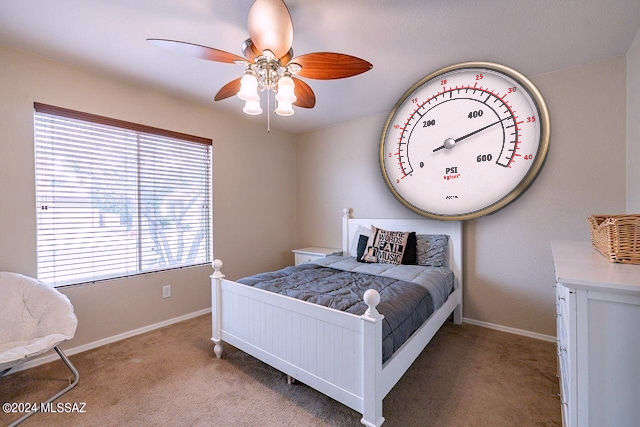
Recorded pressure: 480
